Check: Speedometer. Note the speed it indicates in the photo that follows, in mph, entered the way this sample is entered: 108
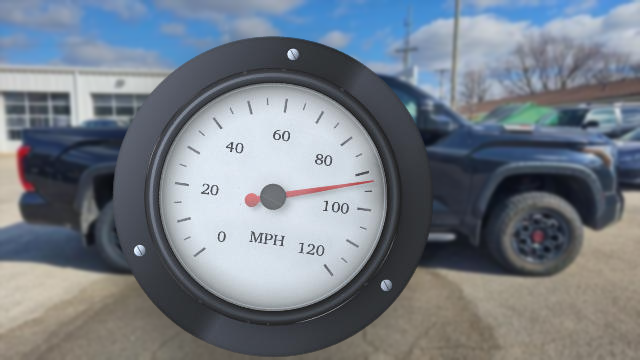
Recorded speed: 92.5
